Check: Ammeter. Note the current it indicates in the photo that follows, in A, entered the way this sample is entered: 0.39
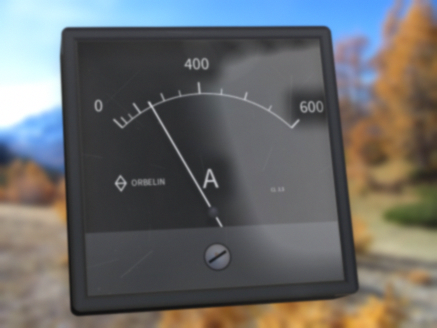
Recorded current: 250
